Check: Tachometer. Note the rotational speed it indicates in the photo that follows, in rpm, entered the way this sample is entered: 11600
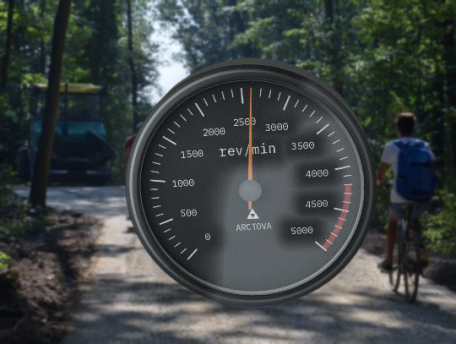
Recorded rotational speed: 2600
